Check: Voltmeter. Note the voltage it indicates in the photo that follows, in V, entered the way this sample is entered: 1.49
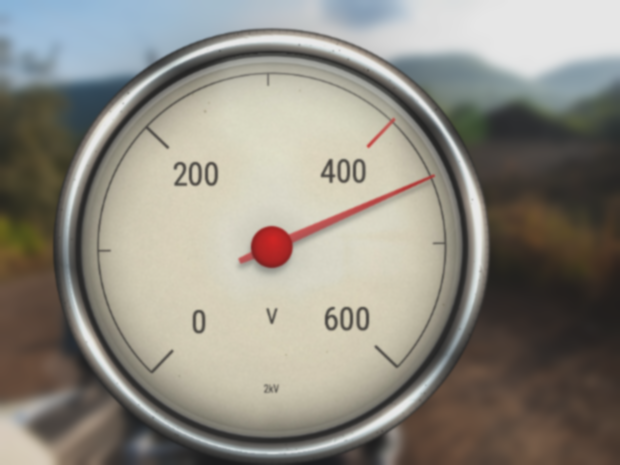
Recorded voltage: 450
